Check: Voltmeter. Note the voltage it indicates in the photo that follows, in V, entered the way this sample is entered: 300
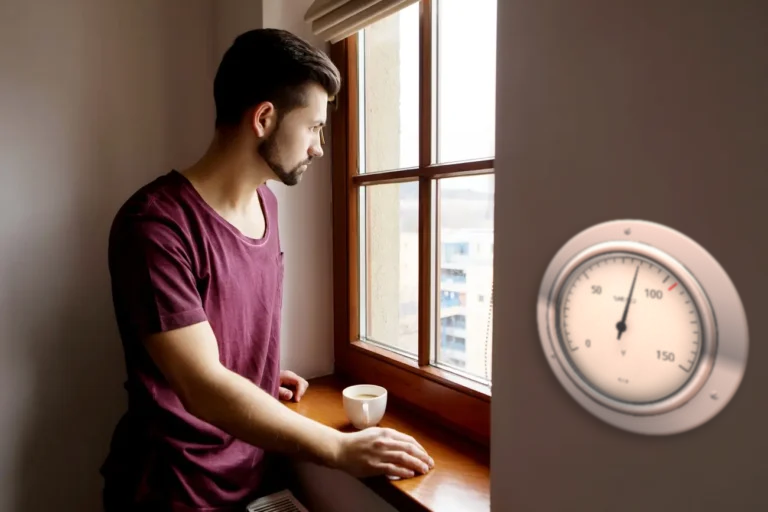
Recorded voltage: 85
